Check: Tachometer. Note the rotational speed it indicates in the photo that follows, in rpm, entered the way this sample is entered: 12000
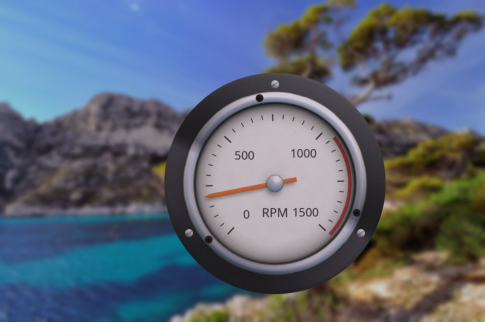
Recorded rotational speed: 200
